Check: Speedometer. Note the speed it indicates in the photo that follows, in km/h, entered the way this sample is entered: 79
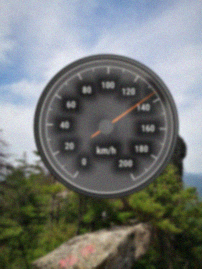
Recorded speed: 135
